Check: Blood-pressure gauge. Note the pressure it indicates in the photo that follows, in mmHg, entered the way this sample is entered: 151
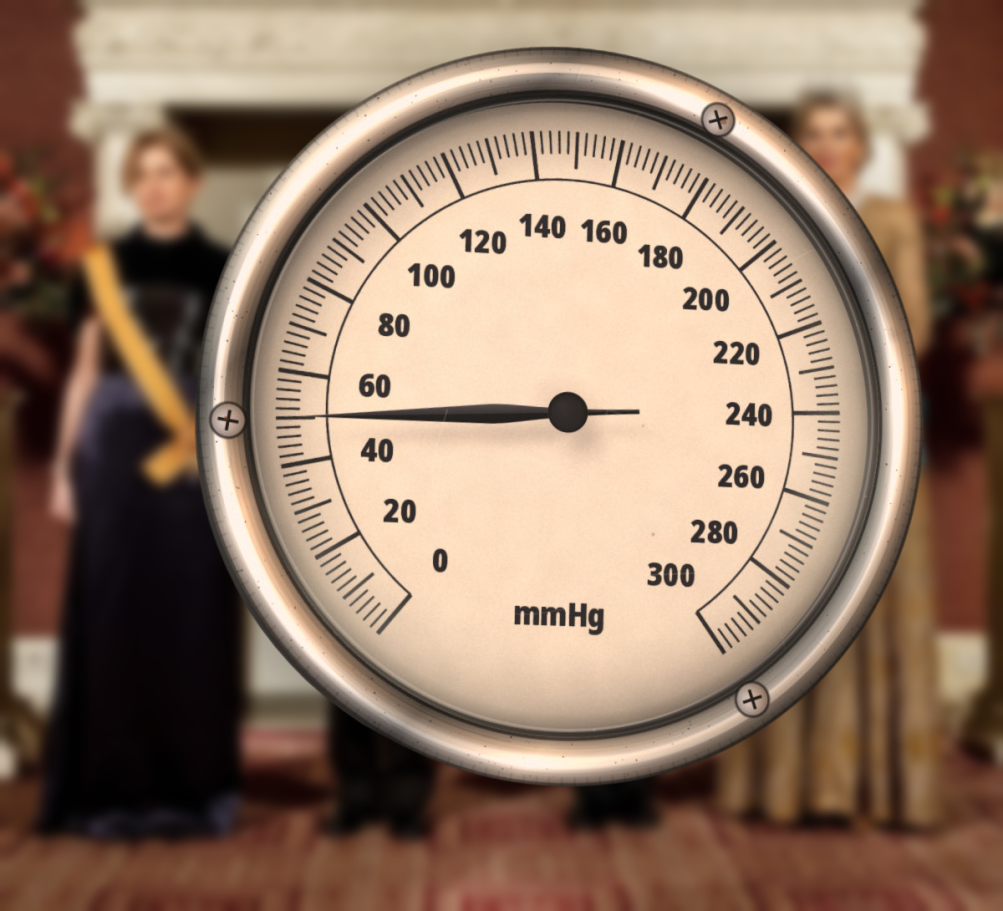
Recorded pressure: 50
